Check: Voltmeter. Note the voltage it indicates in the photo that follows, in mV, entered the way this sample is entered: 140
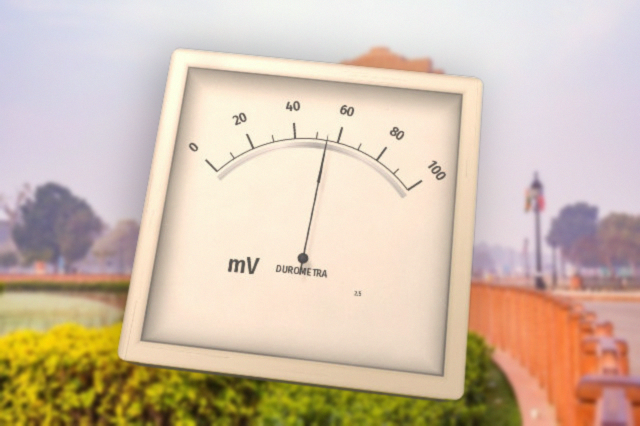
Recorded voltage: 55
